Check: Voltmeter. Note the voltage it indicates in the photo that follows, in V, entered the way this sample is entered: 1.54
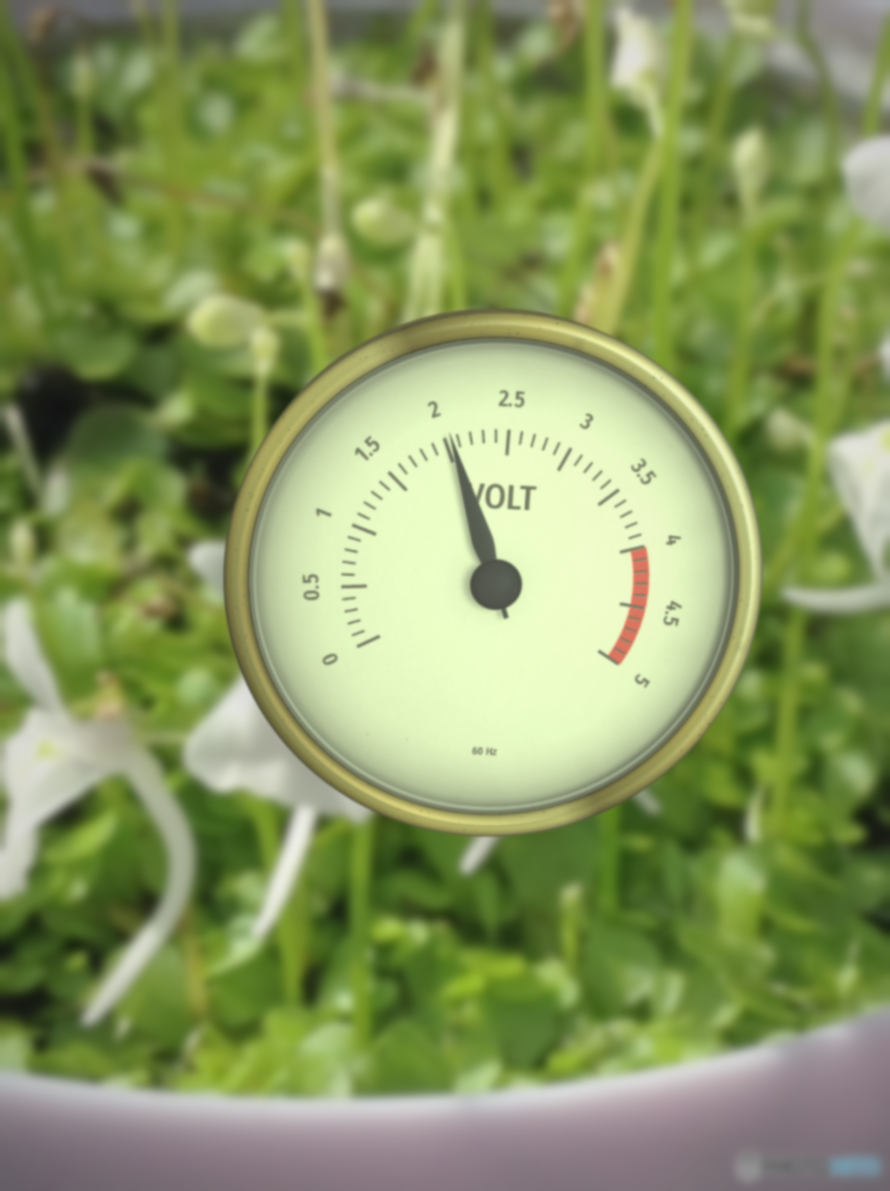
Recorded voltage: 2.05
